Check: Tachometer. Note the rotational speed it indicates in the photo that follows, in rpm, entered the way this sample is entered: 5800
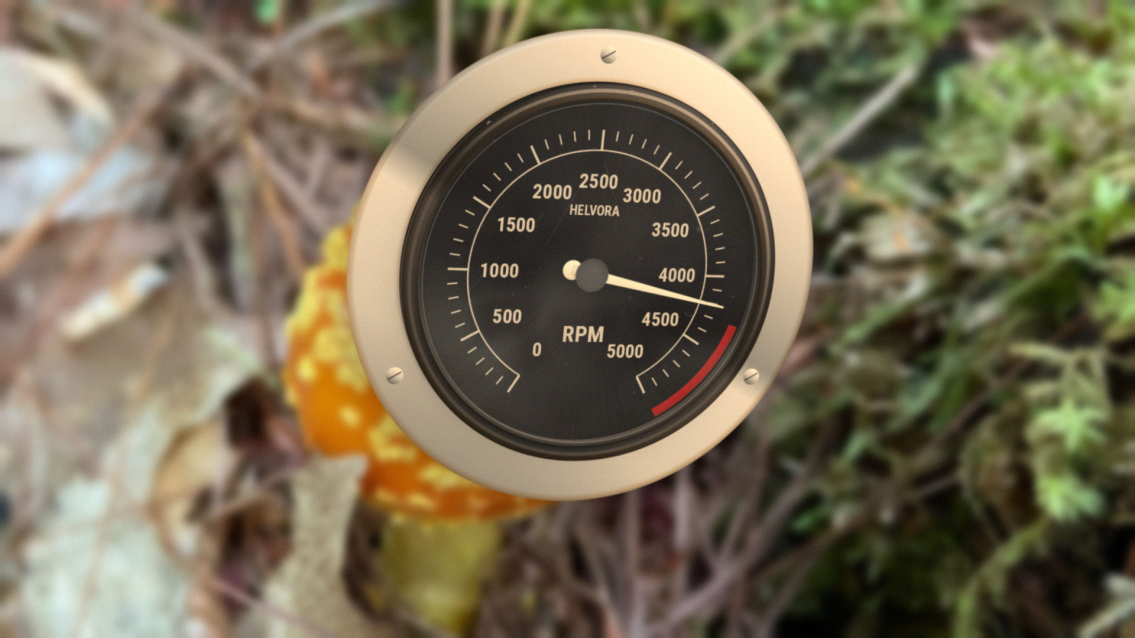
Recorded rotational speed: 4200
